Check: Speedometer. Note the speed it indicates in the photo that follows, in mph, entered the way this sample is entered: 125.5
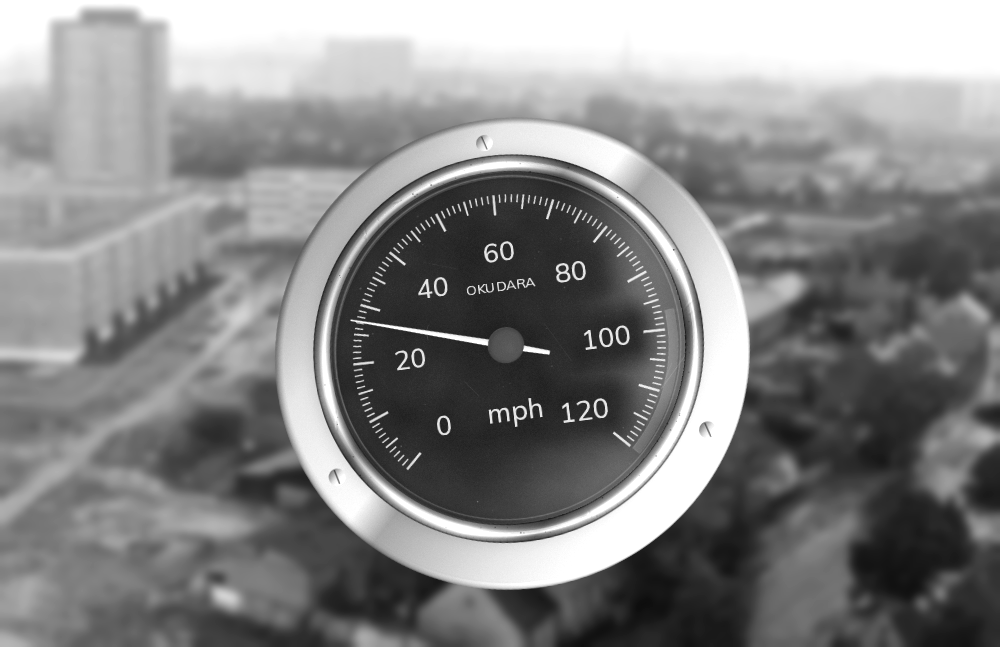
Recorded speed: 27
